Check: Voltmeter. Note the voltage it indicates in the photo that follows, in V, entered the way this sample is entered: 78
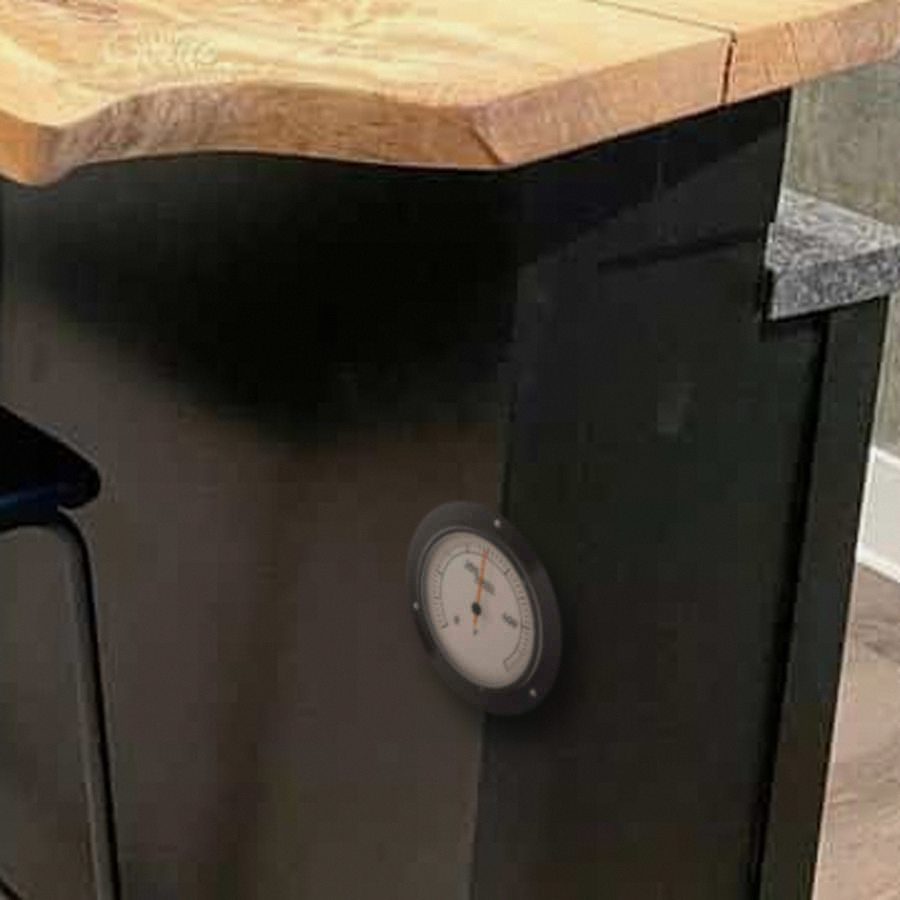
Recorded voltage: 250
